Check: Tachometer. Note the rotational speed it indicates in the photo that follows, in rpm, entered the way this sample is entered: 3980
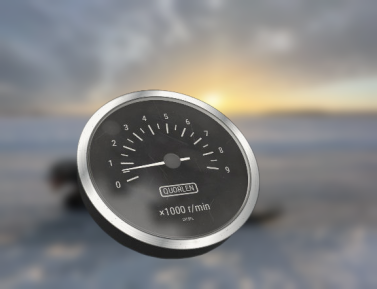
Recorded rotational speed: 500
